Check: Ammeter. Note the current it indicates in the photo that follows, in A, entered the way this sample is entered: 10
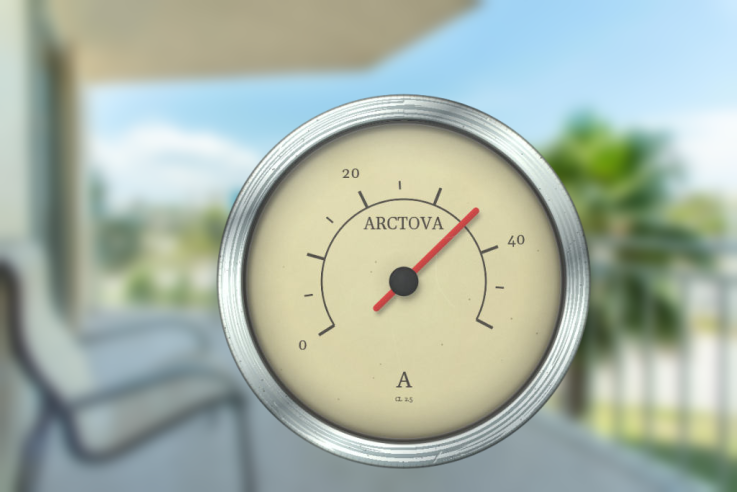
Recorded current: 35
